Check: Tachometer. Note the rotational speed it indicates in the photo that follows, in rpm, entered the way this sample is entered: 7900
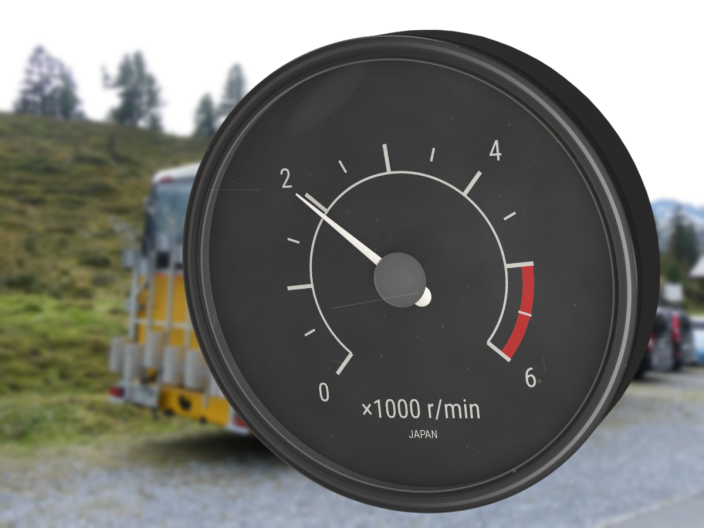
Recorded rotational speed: 2000
